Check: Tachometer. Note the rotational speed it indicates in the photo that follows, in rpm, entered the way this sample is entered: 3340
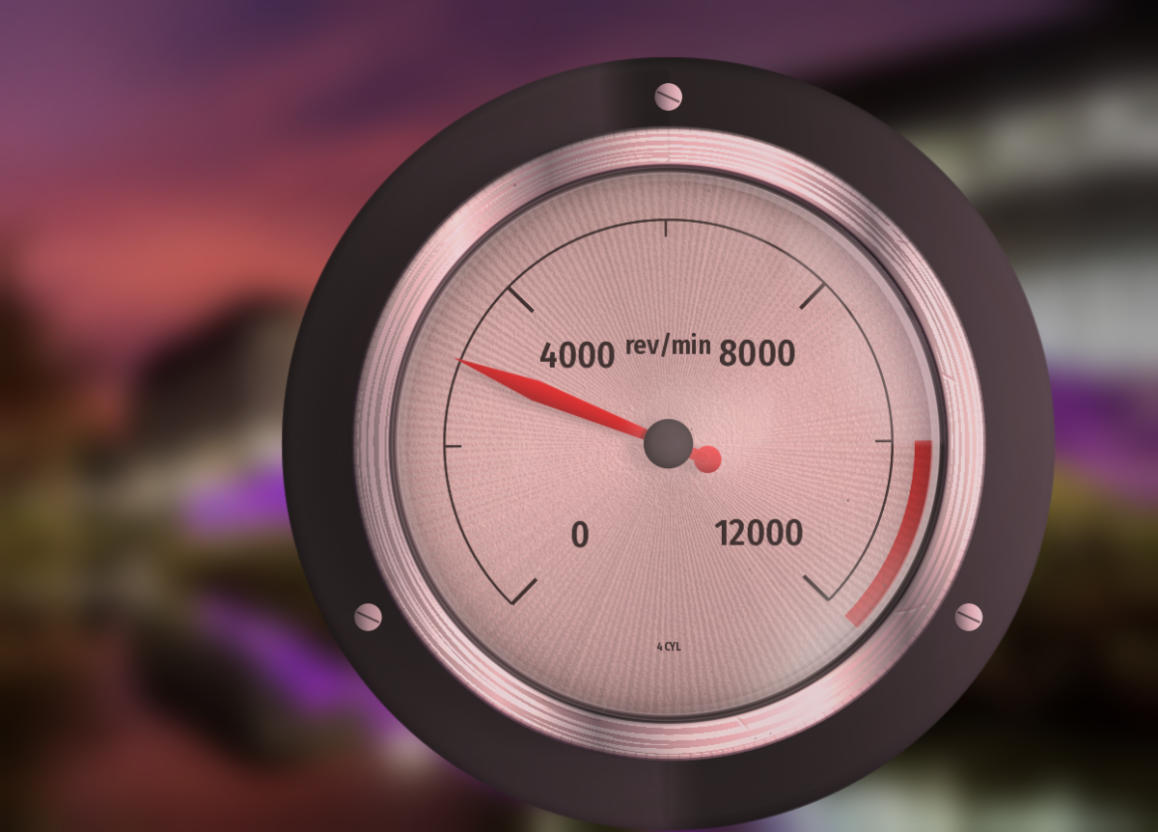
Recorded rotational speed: 3000
